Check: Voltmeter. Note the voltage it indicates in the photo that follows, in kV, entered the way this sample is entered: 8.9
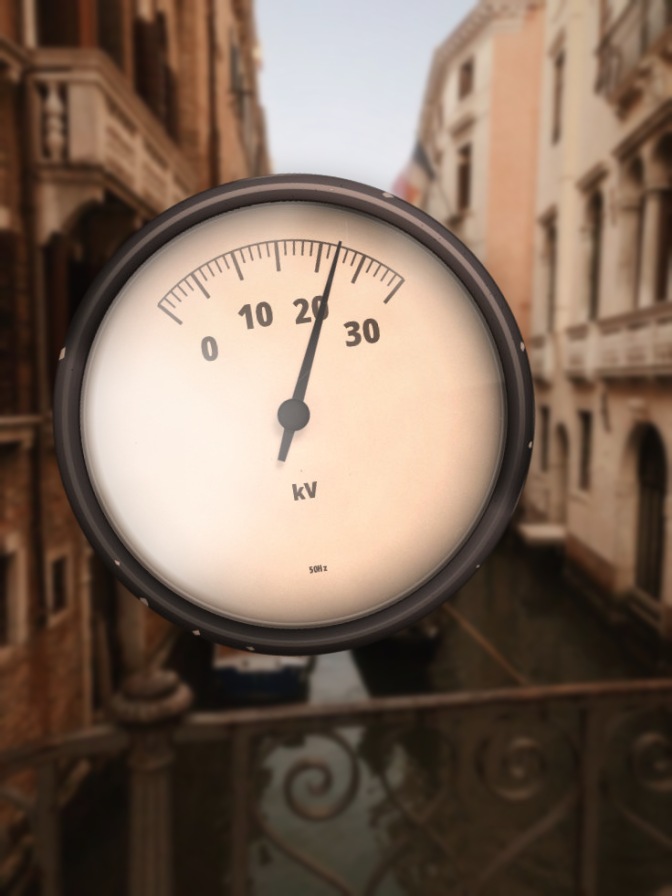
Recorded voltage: 22
